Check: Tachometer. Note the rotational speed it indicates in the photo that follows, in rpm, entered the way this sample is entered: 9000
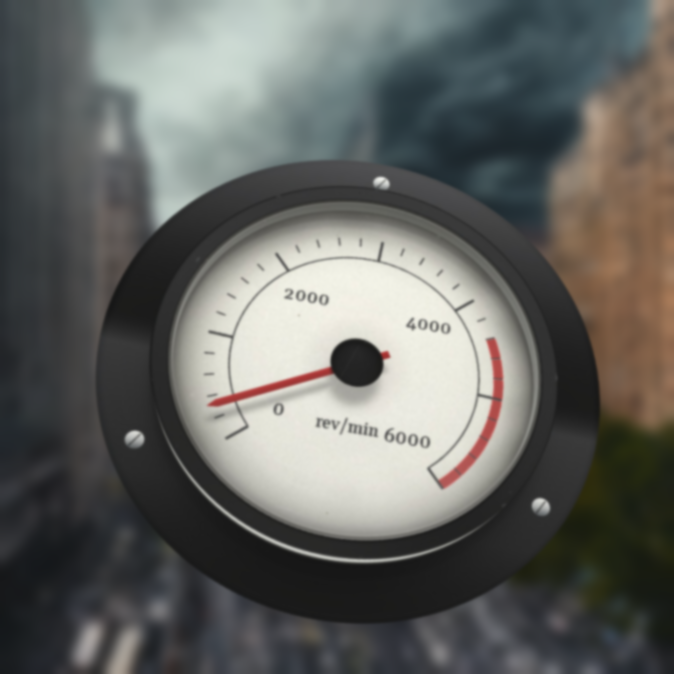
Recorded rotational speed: 300
